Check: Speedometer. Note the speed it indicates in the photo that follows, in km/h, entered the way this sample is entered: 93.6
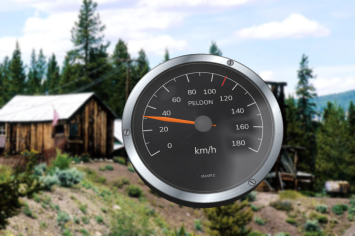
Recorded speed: 30
